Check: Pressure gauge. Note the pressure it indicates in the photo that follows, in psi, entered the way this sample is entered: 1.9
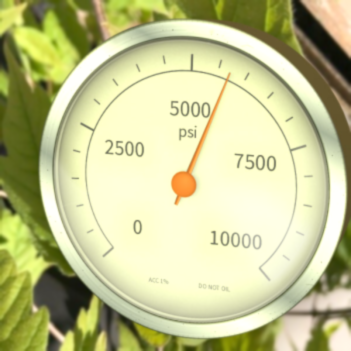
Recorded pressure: 5750
